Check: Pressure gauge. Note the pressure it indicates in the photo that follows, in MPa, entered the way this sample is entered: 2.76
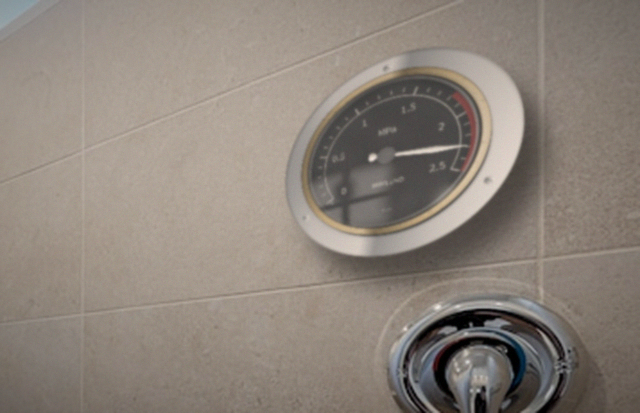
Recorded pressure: 2.3
